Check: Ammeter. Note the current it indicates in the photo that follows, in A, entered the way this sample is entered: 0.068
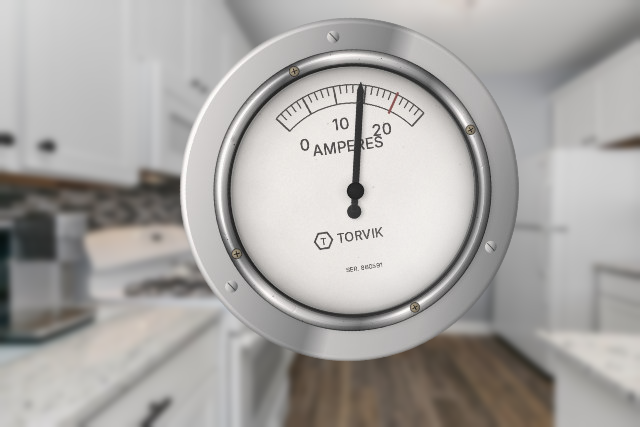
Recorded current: 14
